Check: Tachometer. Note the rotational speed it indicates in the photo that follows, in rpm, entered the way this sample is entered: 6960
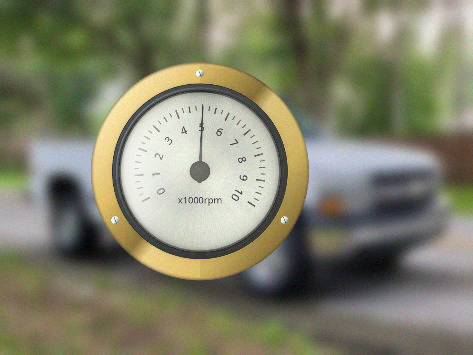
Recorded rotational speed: 5000
